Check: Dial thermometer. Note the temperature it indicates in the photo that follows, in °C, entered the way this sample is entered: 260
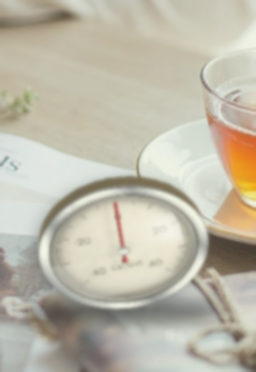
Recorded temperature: 0
